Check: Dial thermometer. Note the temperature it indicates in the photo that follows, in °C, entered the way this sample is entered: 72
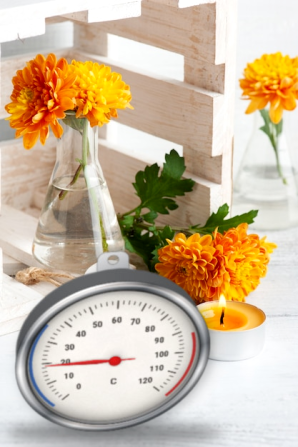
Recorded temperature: 20
